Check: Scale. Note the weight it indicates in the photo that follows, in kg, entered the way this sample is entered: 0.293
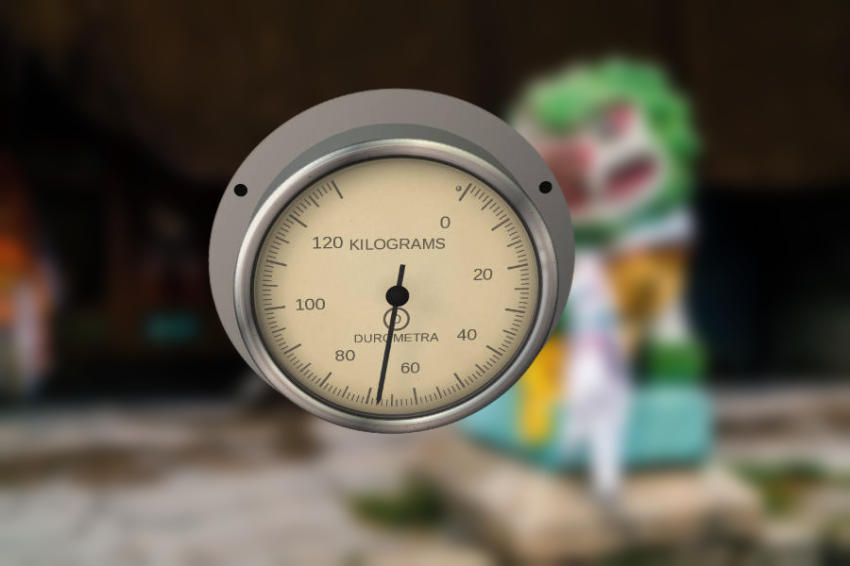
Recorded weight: 68
